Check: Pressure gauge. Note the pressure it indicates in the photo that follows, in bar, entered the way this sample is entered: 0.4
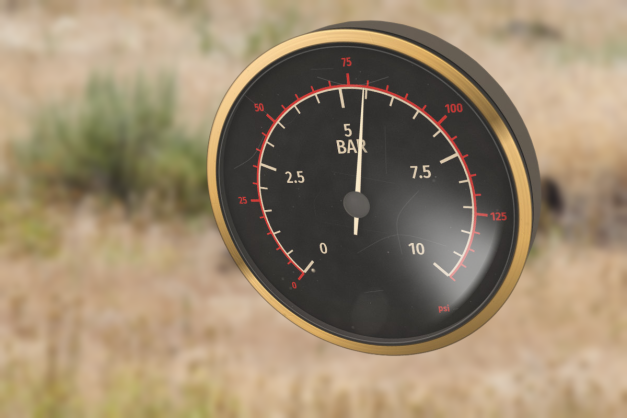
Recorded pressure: 5.5
